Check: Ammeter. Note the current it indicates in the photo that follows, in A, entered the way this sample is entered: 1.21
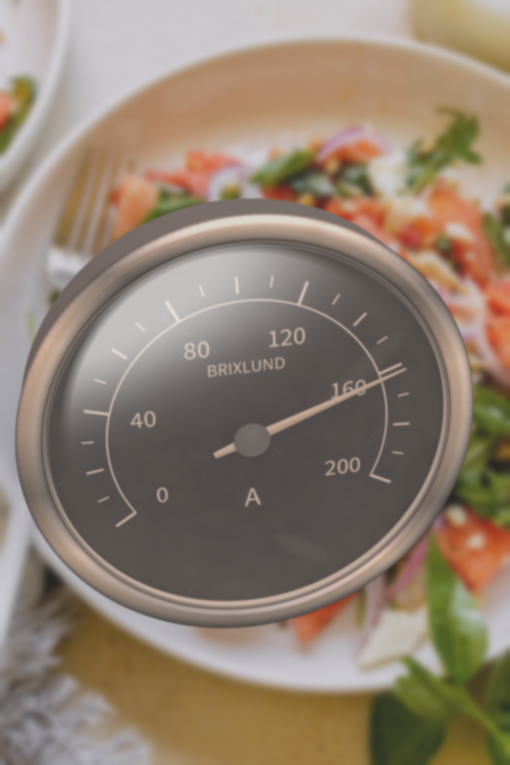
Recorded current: 160
